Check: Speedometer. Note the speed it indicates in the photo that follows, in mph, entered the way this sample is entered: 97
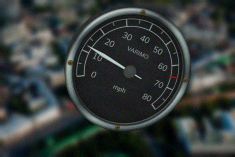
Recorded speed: 12.5
